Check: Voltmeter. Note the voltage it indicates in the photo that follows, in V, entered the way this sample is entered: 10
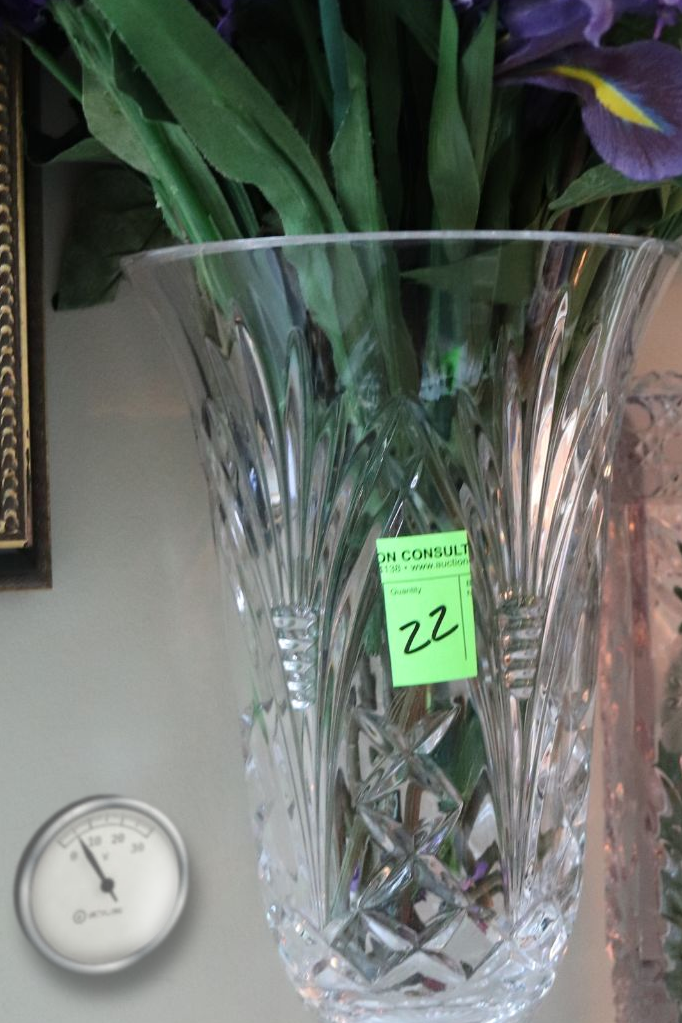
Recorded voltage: 5
